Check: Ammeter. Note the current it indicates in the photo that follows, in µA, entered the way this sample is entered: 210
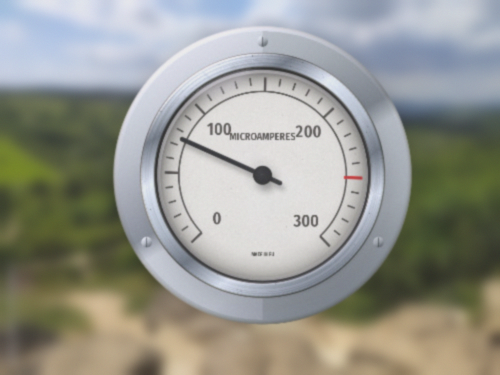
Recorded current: 75
